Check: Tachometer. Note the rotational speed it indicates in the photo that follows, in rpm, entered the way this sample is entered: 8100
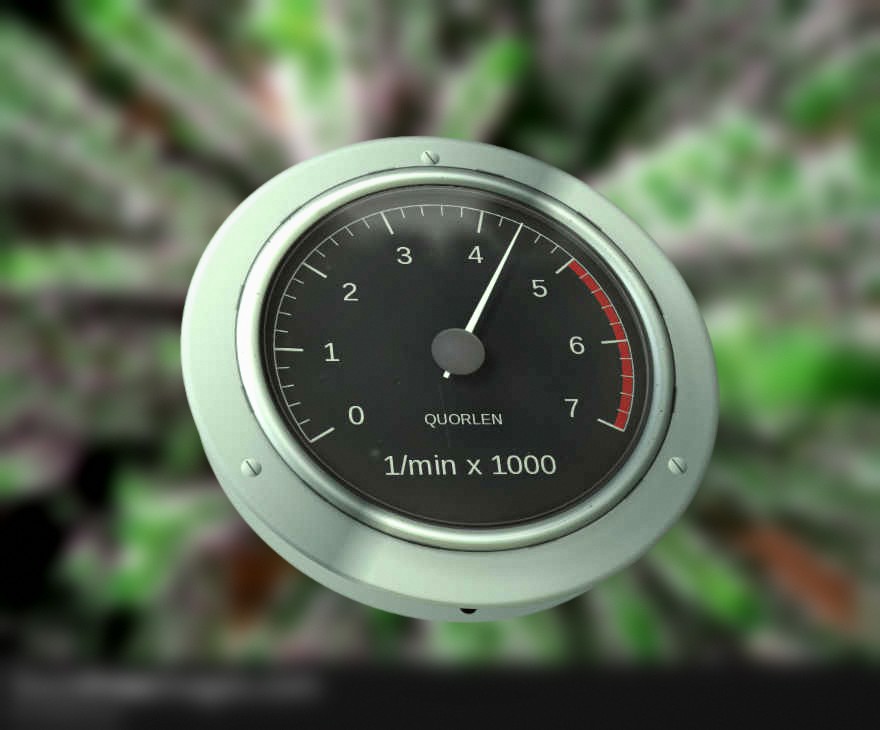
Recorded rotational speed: 4400
